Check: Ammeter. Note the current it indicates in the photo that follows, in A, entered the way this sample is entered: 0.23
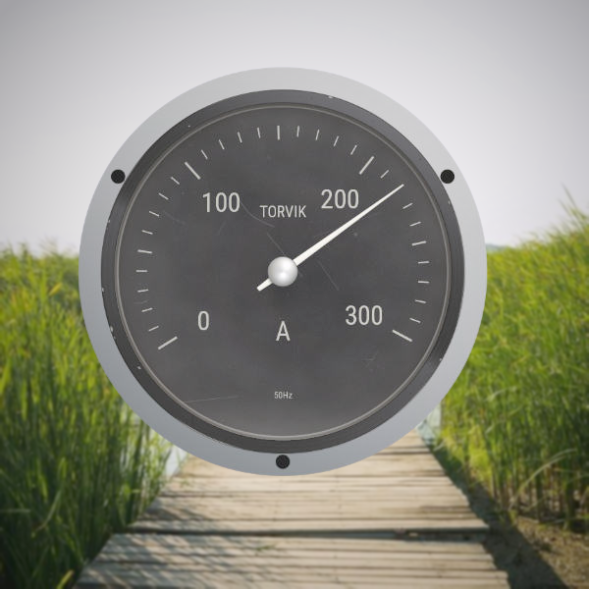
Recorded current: 220
